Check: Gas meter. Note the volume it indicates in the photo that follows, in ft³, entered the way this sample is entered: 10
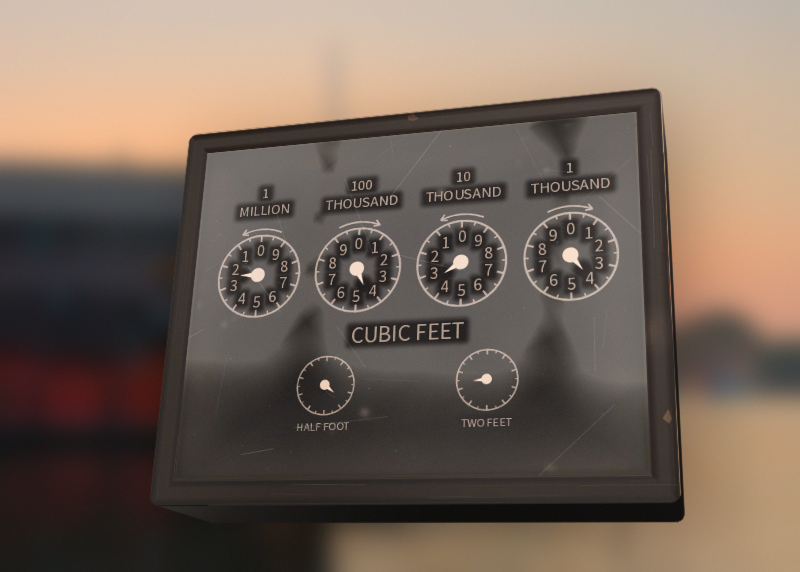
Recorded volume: 243400
